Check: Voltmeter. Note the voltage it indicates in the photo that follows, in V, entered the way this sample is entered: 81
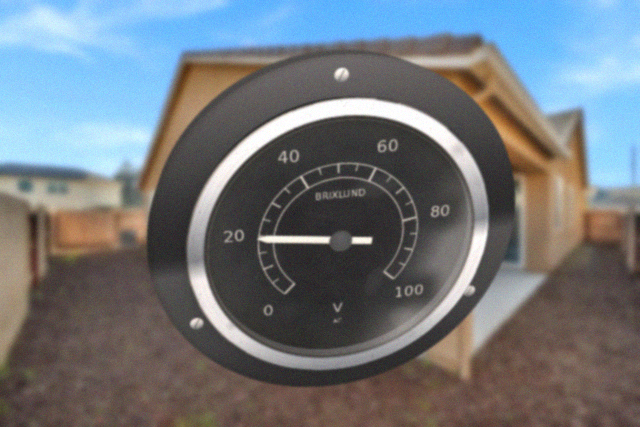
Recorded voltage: 20
